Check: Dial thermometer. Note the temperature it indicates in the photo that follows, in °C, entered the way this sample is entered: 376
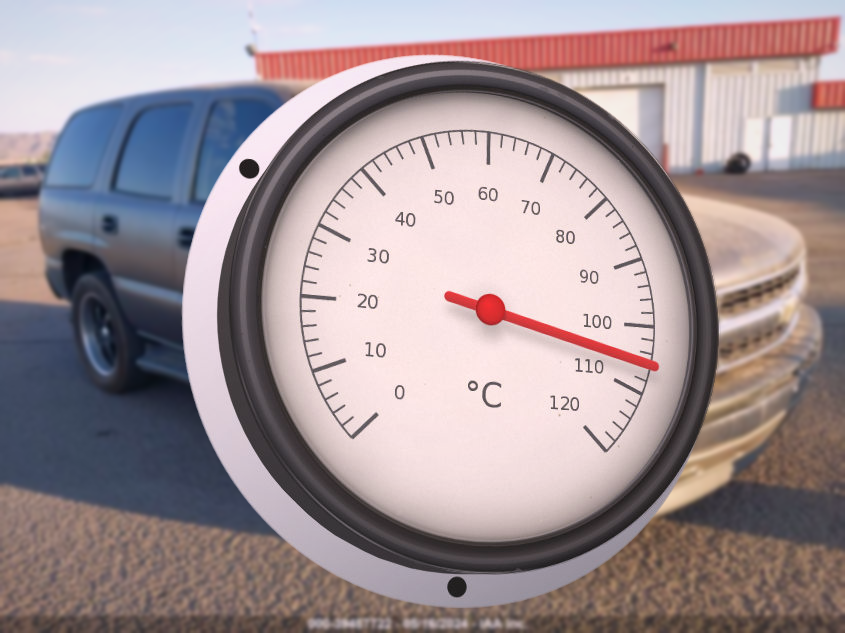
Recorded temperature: 106
